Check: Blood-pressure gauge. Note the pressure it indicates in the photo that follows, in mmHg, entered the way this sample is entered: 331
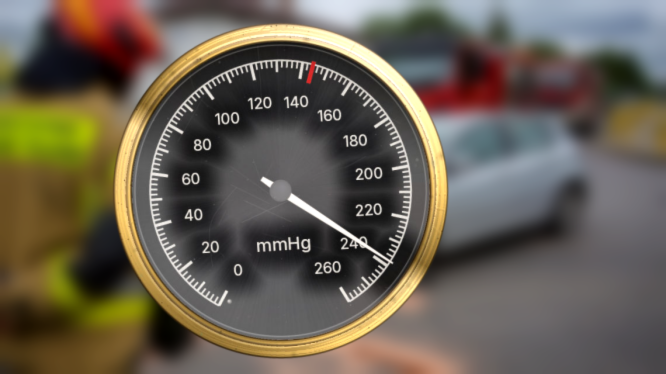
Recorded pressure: 238
